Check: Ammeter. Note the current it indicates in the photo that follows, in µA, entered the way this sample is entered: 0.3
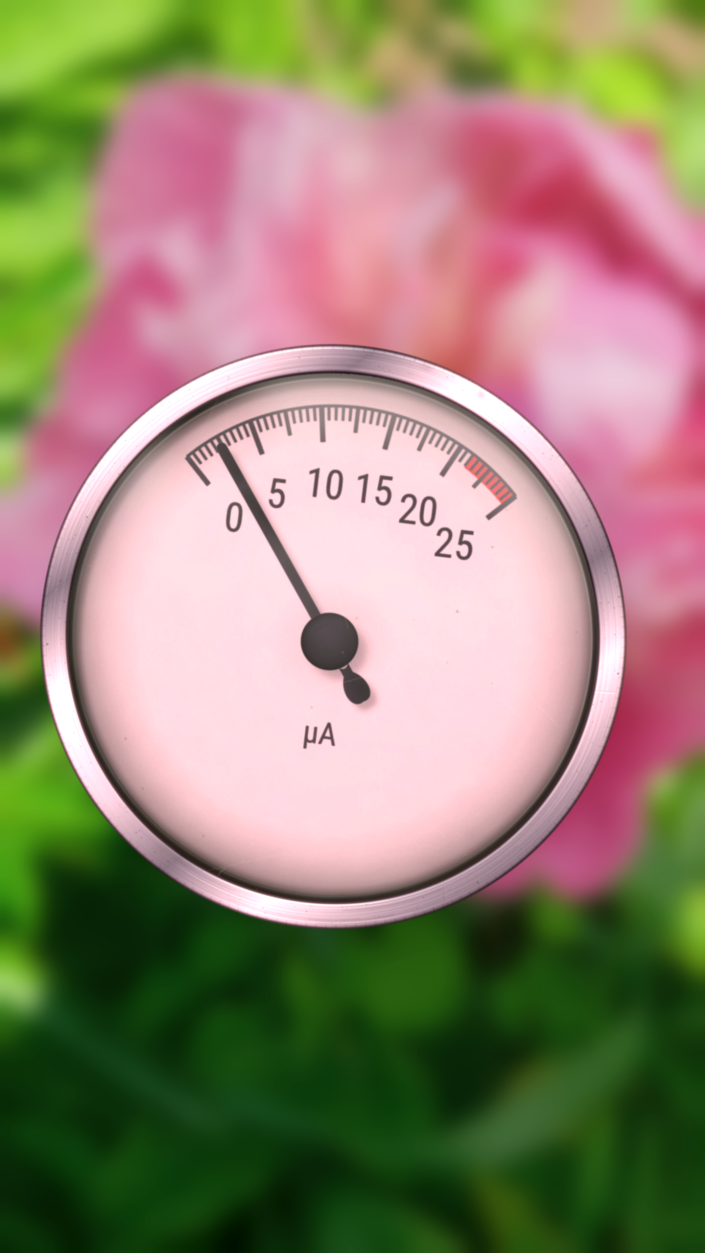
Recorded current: 2.5
